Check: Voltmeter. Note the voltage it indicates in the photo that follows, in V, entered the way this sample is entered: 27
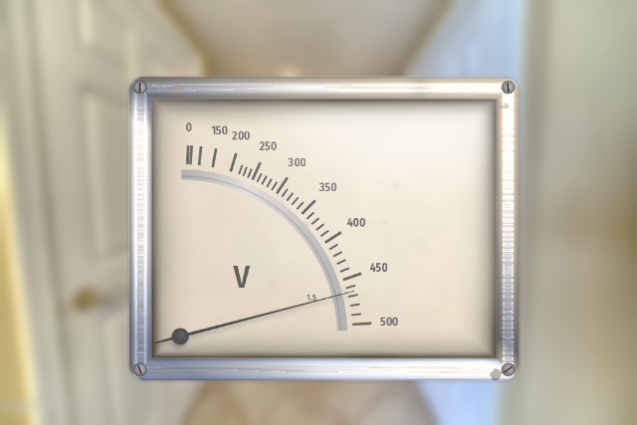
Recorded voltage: 465
